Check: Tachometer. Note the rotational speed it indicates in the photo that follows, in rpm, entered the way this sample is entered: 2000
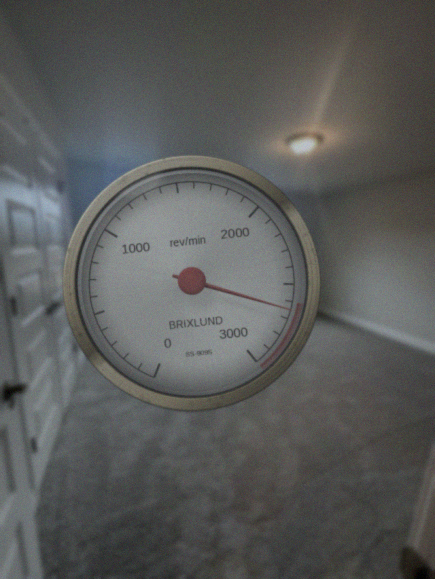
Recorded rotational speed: 2650
